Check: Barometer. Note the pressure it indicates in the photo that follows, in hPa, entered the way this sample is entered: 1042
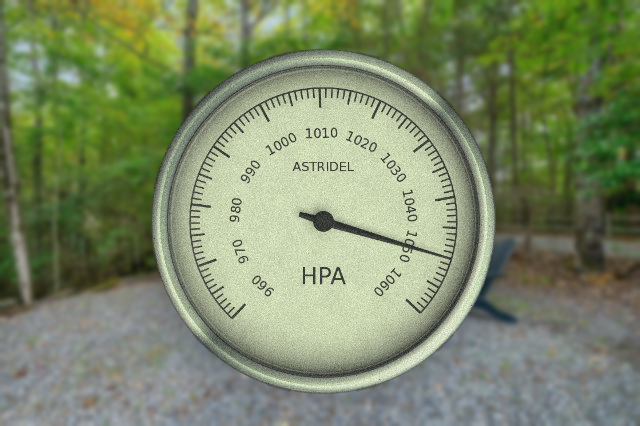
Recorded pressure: 1050
